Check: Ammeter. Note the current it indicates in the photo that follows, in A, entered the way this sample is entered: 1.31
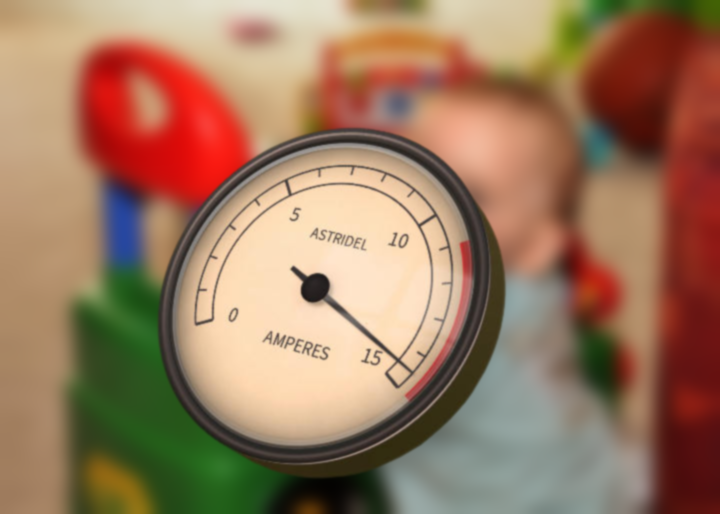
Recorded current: 14.5
